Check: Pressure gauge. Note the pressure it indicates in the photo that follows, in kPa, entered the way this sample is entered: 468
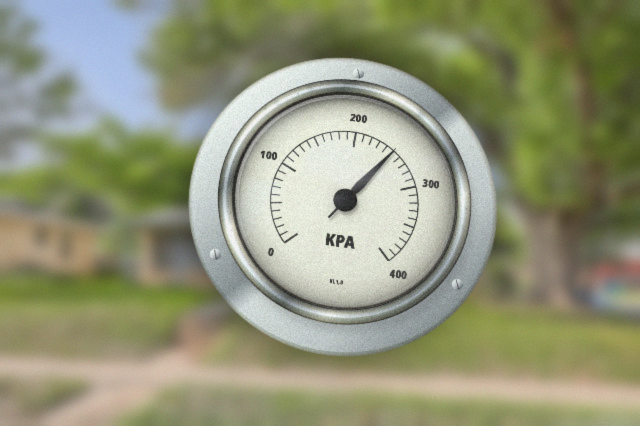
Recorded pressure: 250
